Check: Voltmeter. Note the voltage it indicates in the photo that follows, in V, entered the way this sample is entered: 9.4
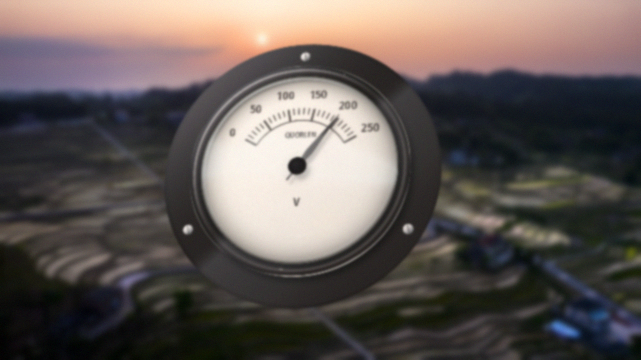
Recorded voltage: 200
